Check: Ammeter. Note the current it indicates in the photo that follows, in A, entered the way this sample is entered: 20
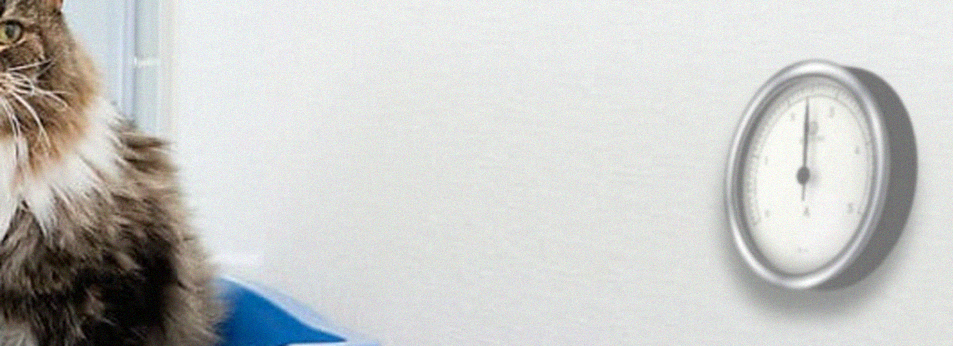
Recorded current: 2.5
